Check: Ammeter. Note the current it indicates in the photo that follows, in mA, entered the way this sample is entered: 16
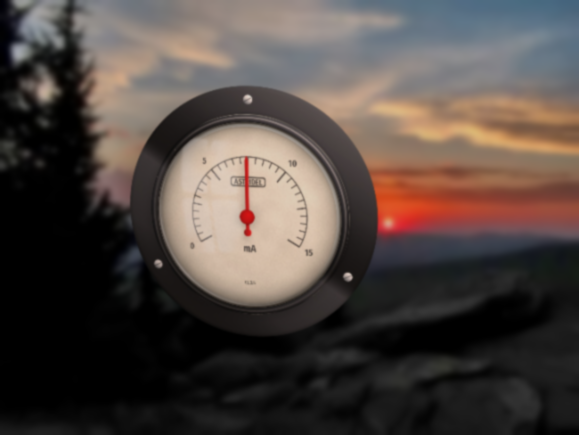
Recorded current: 7.5
